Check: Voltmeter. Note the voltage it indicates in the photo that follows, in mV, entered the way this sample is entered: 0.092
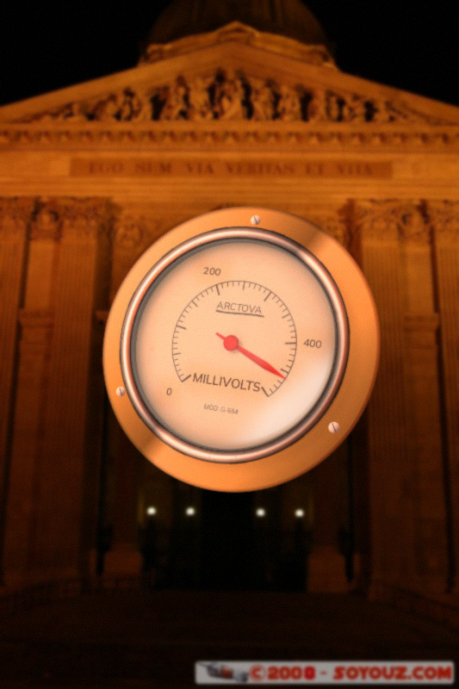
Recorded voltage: 460
